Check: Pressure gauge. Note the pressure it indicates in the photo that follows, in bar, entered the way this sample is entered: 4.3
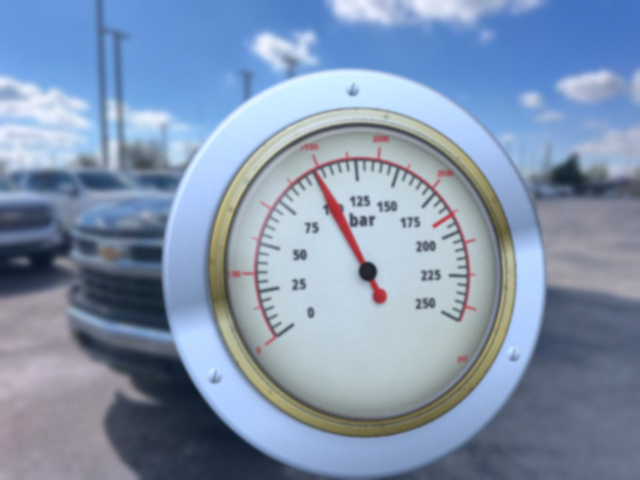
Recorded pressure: 100
